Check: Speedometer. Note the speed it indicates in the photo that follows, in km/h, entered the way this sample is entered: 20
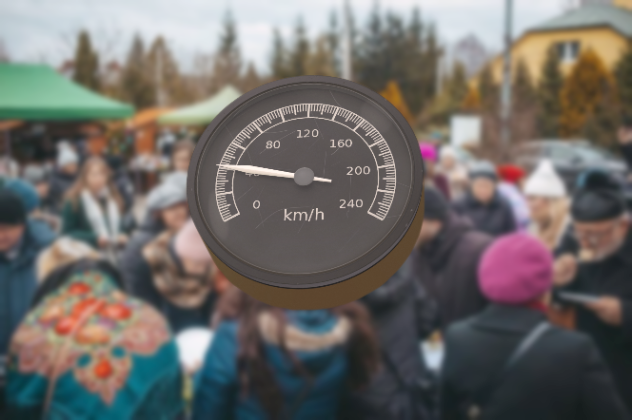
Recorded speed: 40
